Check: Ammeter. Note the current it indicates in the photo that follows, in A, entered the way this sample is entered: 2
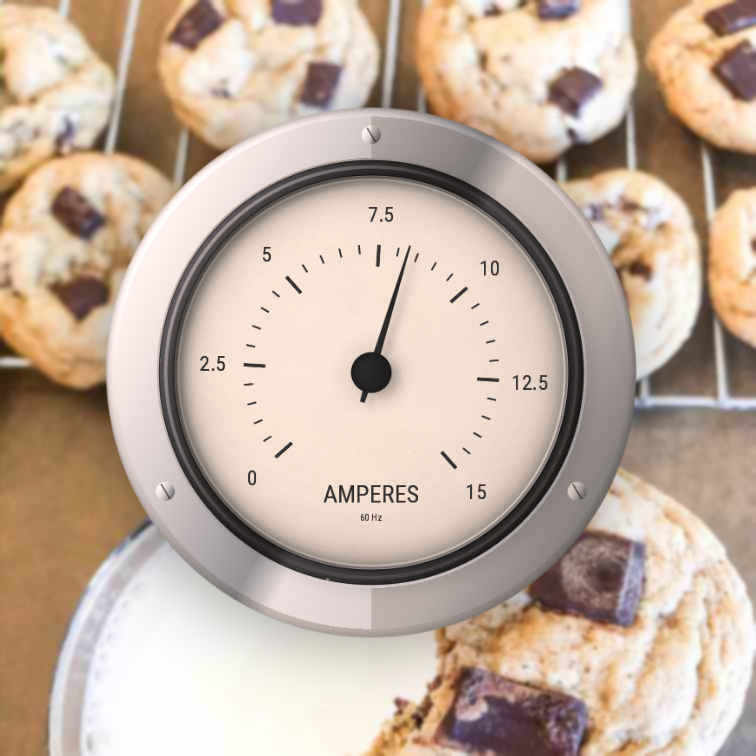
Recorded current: 8.25
